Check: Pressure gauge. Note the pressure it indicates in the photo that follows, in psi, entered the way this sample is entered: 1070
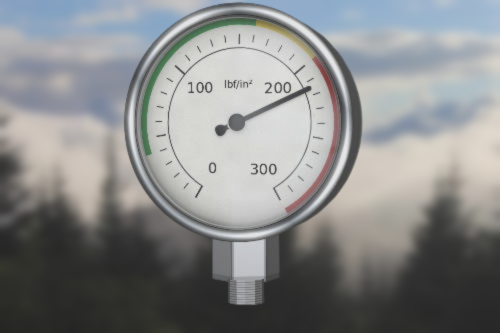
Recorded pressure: 215
